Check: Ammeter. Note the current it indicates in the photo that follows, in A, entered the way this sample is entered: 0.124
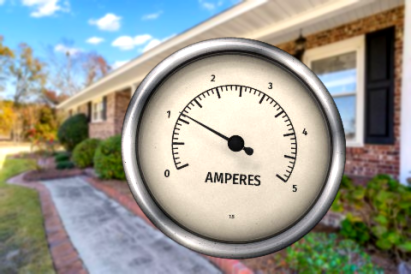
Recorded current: 1.1
